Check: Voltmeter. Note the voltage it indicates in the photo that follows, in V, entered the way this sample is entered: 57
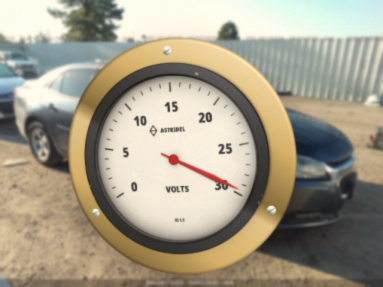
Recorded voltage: 29.5
